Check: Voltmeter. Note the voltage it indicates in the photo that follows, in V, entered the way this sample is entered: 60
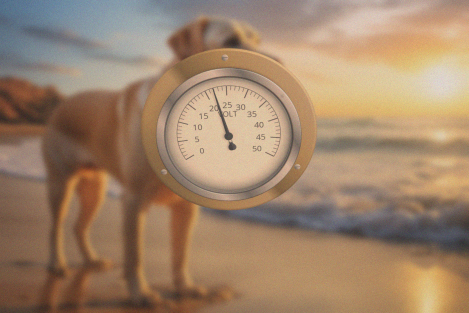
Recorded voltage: 22
